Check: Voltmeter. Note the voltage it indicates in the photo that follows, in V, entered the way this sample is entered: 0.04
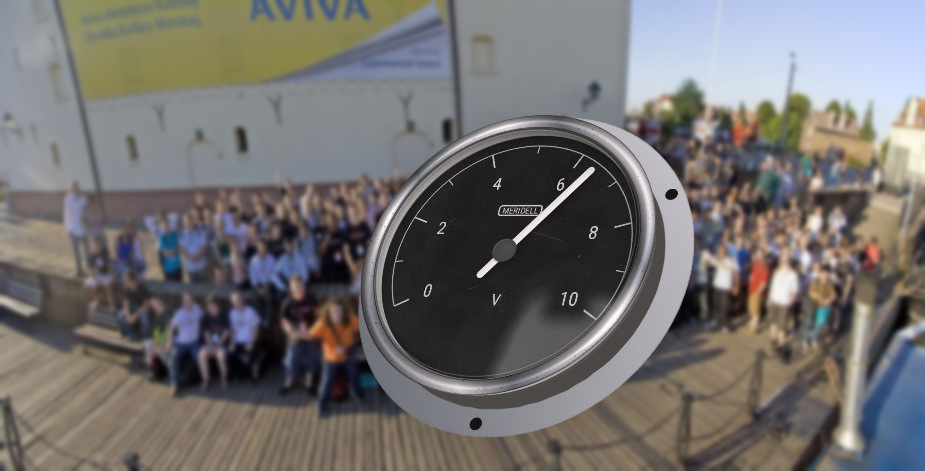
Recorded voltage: 6.5
